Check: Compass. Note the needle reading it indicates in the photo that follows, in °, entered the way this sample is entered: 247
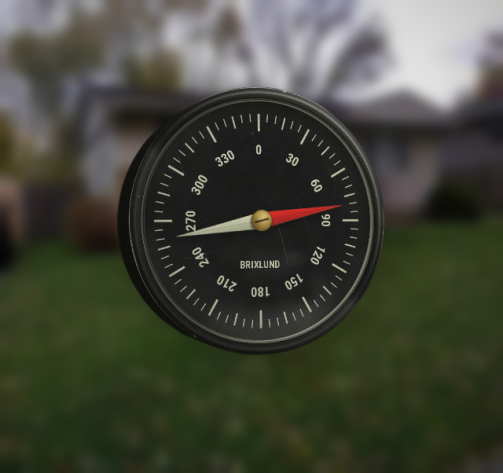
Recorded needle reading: 80
